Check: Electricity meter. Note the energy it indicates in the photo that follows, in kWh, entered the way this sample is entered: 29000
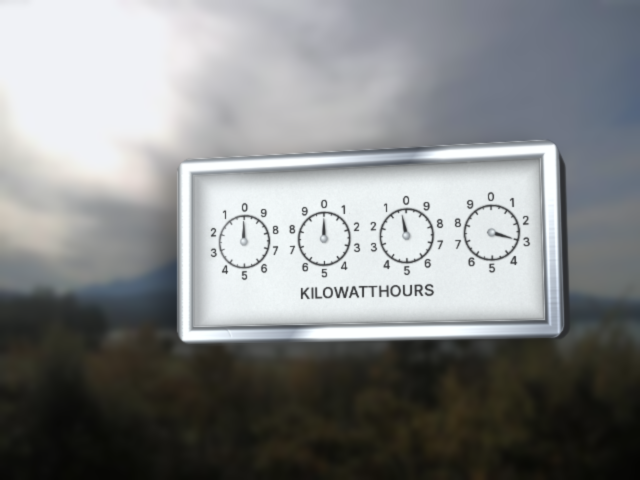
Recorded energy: 3
